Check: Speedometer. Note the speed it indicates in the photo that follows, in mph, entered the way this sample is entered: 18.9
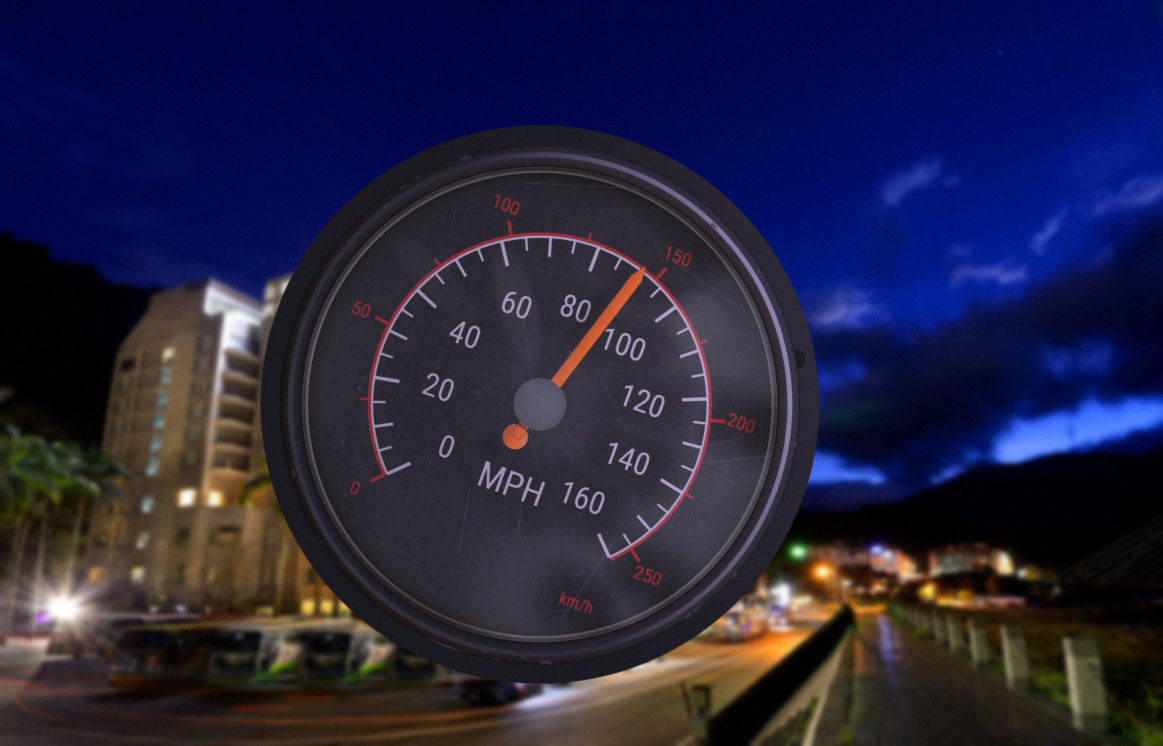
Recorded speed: 90
